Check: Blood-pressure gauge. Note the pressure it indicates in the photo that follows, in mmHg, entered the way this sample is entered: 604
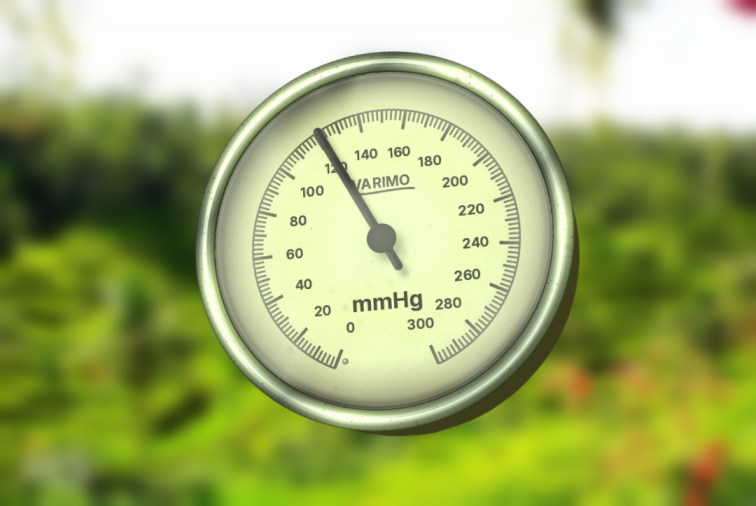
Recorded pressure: 122
